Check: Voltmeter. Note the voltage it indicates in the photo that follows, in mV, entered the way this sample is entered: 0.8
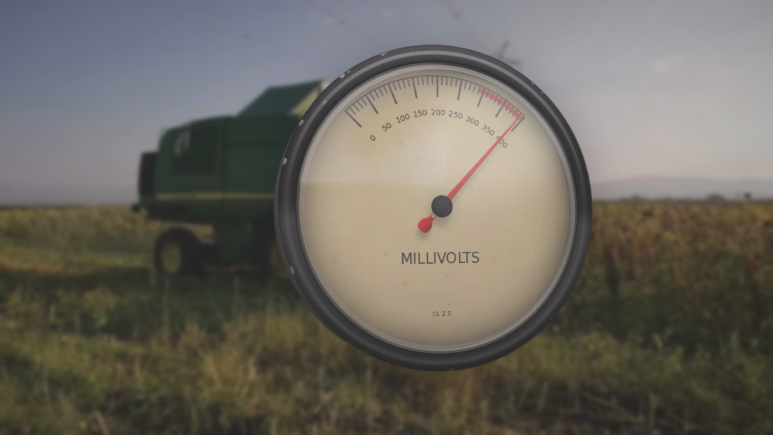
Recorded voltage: 390
